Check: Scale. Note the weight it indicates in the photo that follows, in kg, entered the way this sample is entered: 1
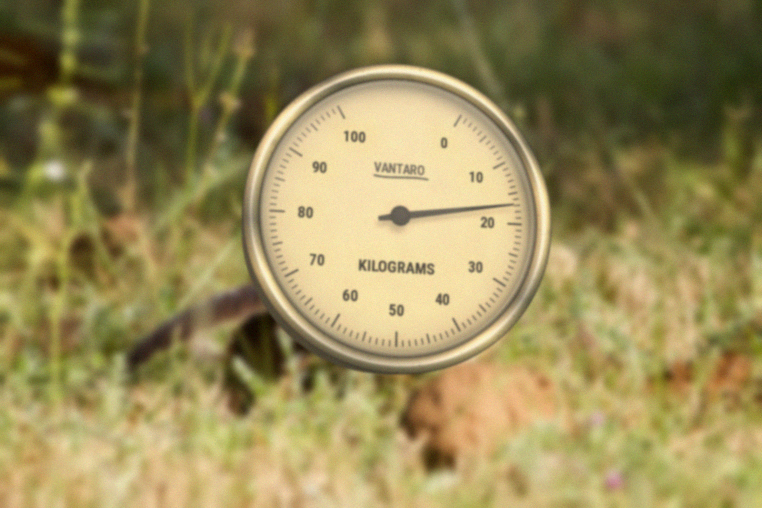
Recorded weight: 17
